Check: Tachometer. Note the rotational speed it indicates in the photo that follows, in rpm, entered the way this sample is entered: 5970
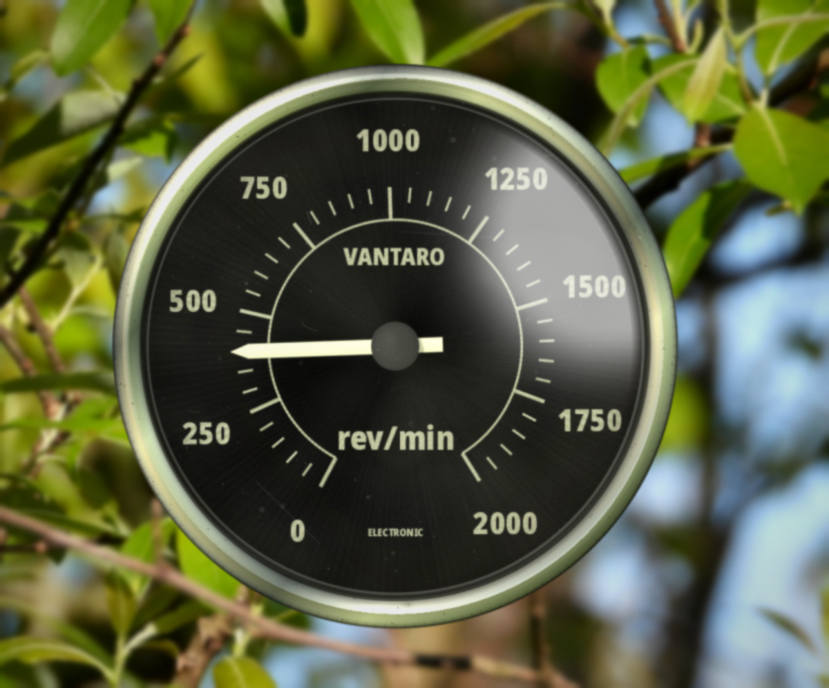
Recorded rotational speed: 400
